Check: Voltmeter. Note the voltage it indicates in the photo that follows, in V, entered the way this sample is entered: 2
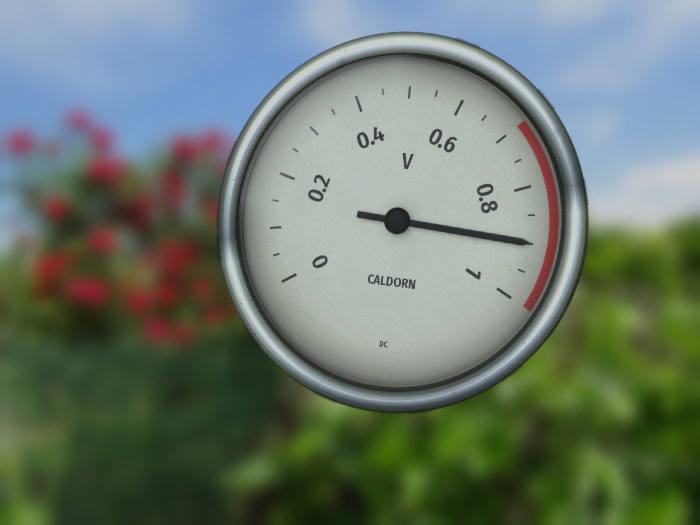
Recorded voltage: 0.9
